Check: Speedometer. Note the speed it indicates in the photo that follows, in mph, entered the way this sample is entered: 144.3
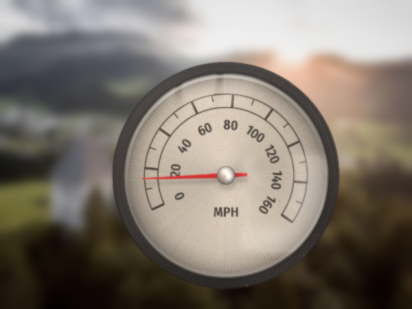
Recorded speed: 15
